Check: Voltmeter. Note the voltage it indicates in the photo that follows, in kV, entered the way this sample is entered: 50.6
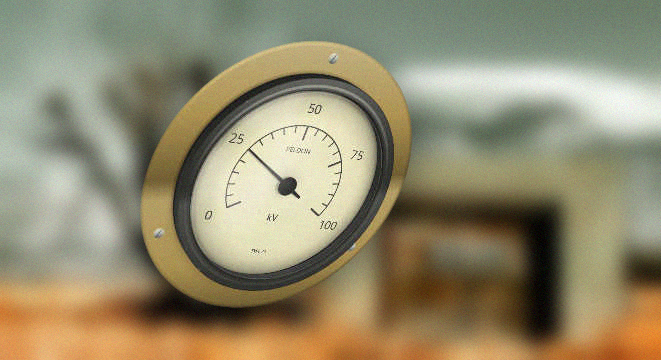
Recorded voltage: 25
